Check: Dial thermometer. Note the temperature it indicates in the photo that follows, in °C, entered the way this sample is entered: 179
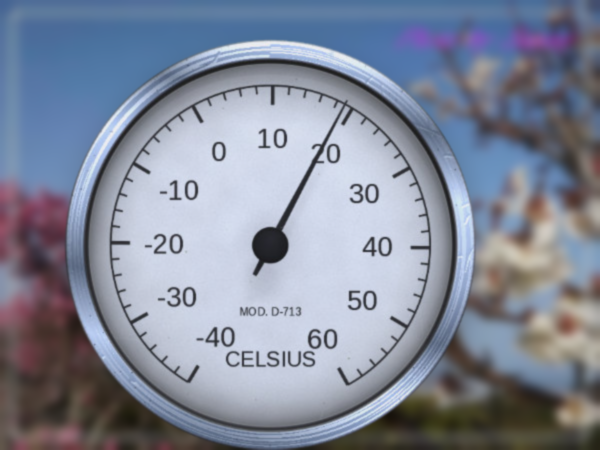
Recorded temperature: 19
